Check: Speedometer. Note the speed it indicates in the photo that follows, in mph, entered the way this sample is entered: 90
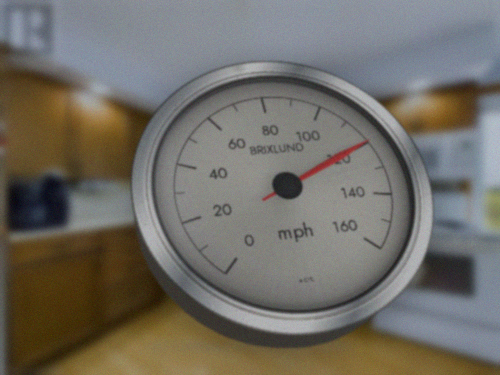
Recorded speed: 120
